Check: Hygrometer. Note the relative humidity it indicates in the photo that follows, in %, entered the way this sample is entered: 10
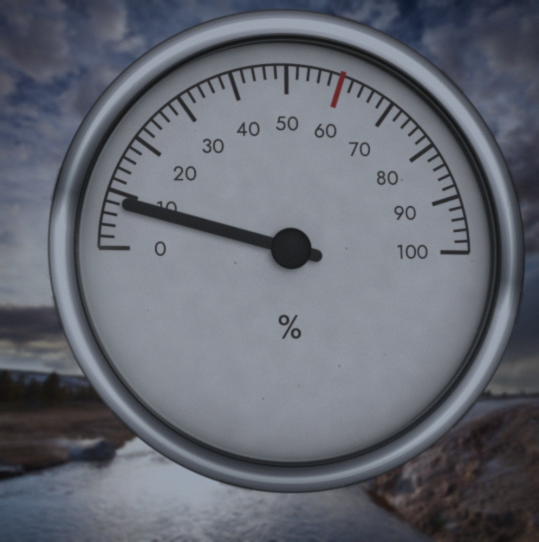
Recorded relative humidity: 8
